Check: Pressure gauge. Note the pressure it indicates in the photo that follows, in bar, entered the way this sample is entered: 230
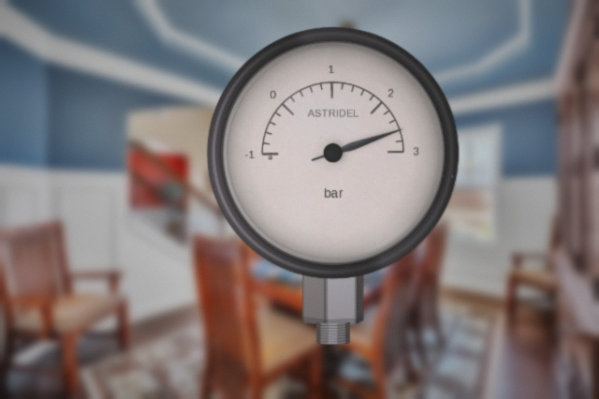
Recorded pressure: 2.6
